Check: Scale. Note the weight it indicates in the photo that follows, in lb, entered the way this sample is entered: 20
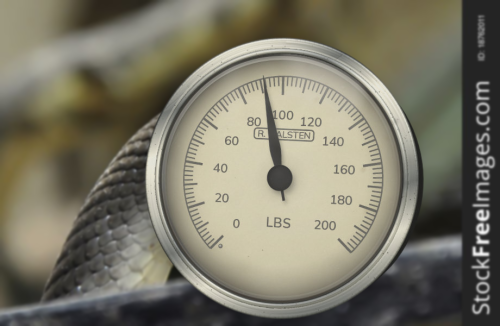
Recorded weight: 92
